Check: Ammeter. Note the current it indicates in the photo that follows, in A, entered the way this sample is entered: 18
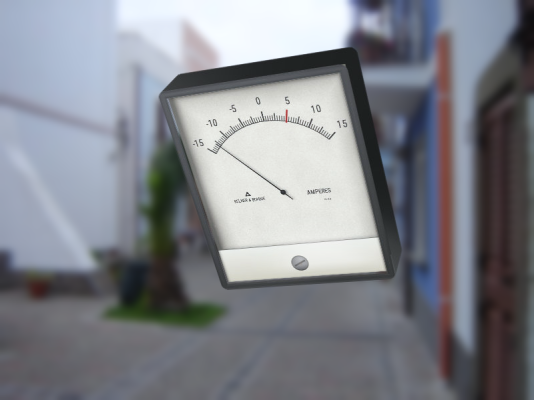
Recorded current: -12.5
